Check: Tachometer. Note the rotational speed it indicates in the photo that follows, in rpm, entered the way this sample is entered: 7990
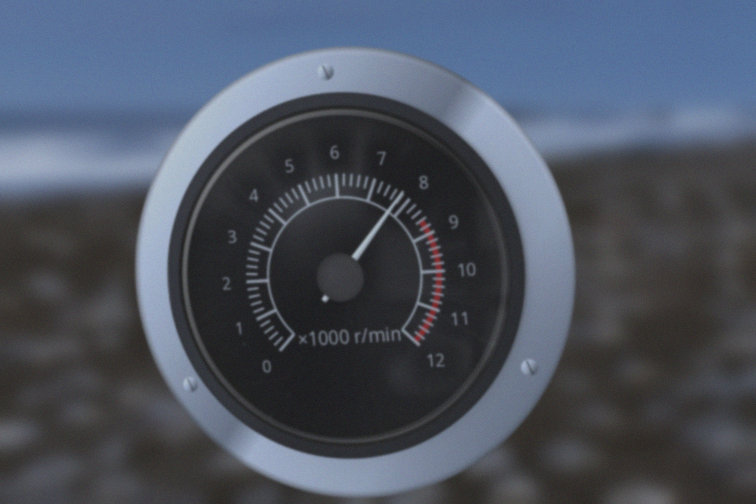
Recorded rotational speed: 7800
